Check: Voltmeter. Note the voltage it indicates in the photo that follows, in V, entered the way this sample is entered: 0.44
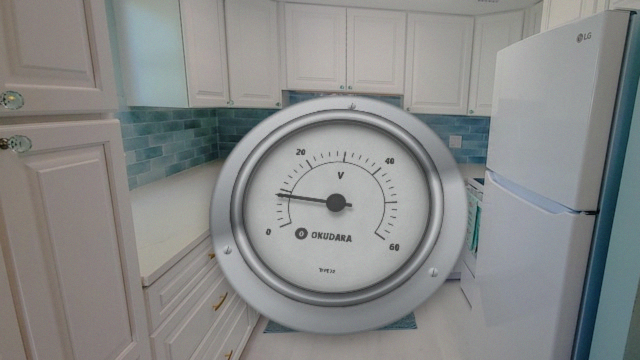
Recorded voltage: 8
